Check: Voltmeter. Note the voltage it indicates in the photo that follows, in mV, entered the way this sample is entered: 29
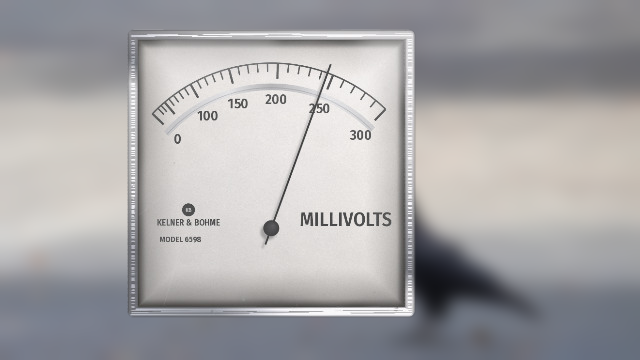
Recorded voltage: 245
